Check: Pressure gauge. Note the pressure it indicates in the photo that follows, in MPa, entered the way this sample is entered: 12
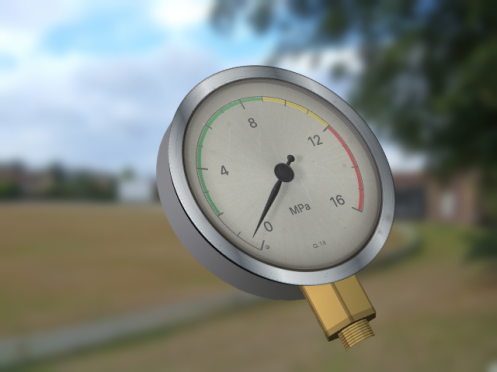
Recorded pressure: 0.5
